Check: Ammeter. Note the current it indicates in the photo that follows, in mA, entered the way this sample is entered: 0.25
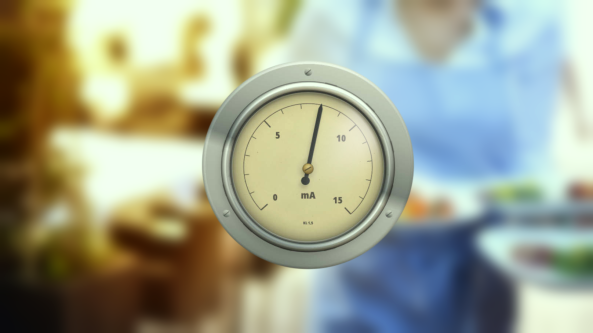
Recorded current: 8
